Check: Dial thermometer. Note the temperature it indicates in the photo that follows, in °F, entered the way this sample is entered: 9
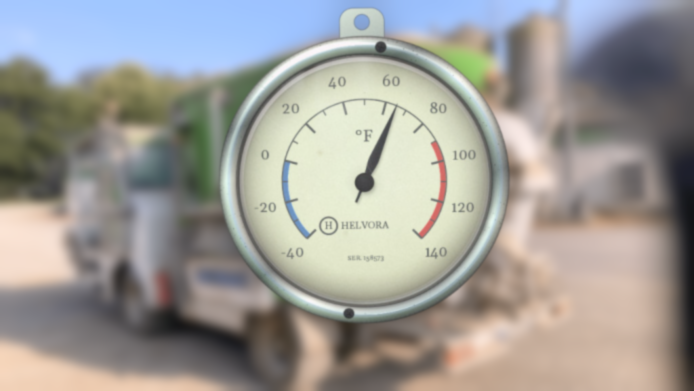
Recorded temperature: 65
